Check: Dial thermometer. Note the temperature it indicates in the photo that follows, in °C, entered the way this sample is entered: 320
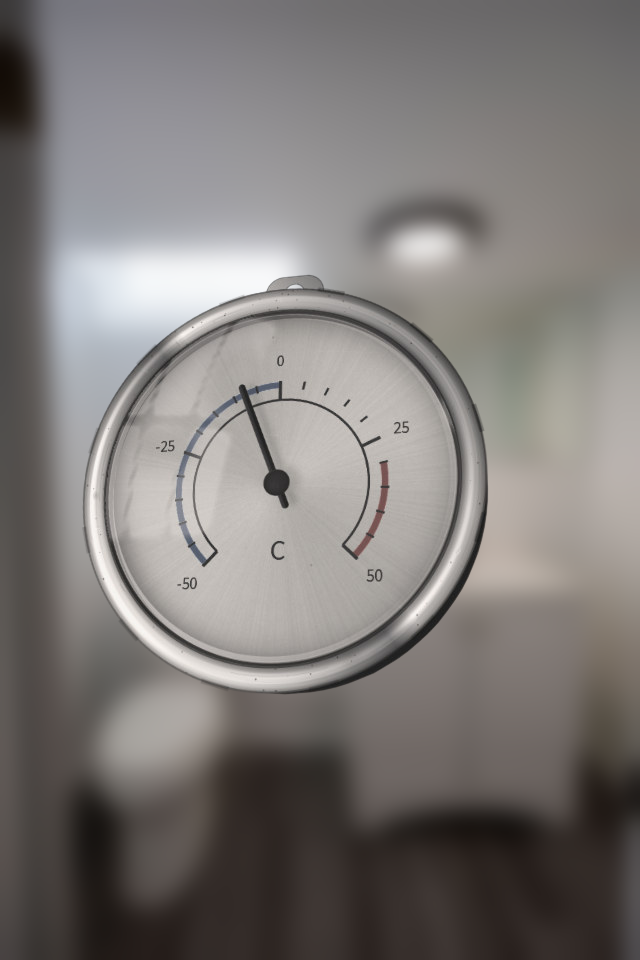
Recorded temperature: -7.5
